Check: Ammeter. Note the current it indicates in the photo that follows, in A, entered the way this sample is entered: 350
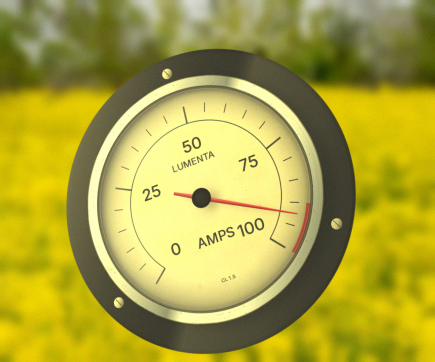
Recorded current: 92.5
